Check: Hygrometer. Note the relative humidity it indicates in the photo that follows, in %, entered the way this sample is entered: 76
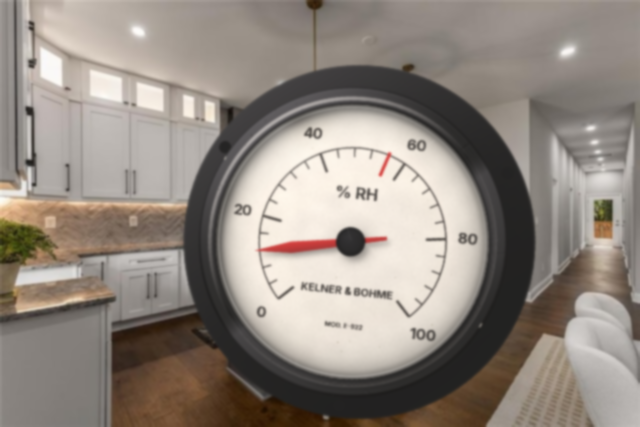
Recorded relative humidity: 12
